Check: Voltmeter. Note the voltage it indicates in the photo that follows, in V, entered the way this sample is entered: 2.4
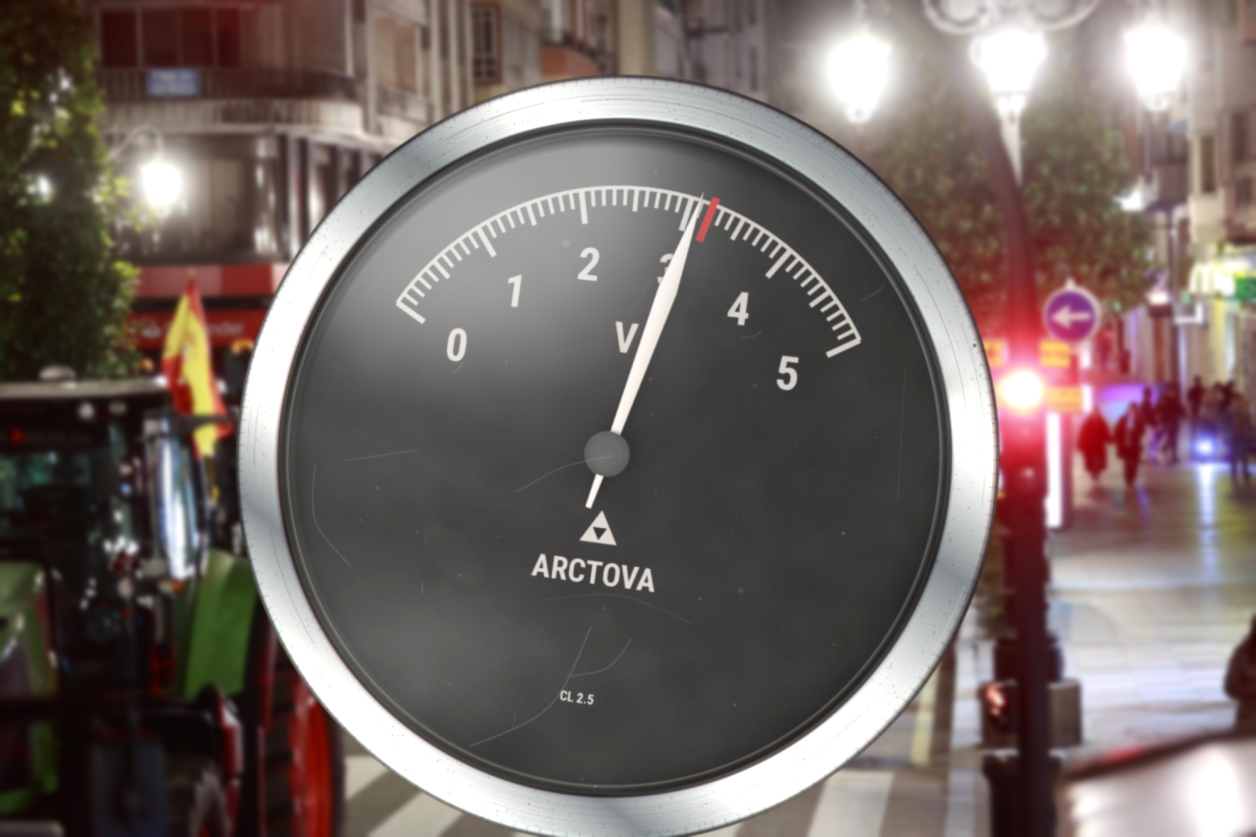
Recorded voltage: 3.1
